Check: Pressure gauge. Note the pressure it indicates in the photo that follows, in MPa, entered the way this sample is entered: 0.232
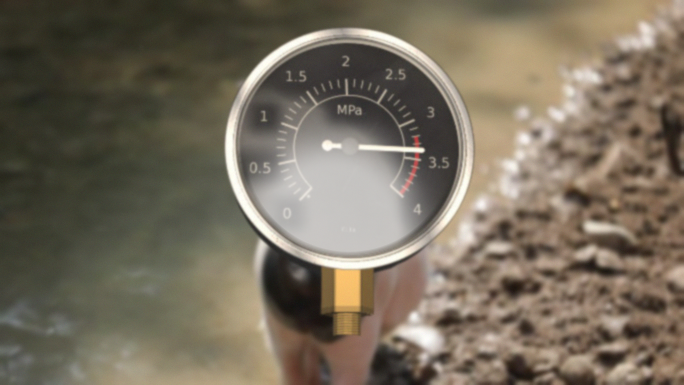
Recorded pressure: 3.4
